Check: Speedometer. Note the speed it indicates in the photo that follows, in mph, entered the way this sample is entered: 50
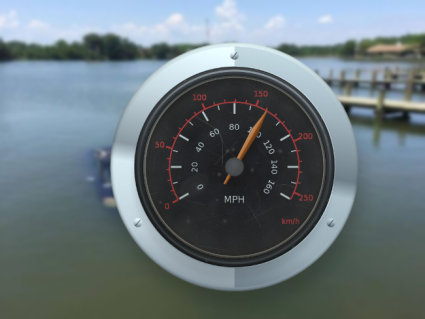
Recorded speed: 100
